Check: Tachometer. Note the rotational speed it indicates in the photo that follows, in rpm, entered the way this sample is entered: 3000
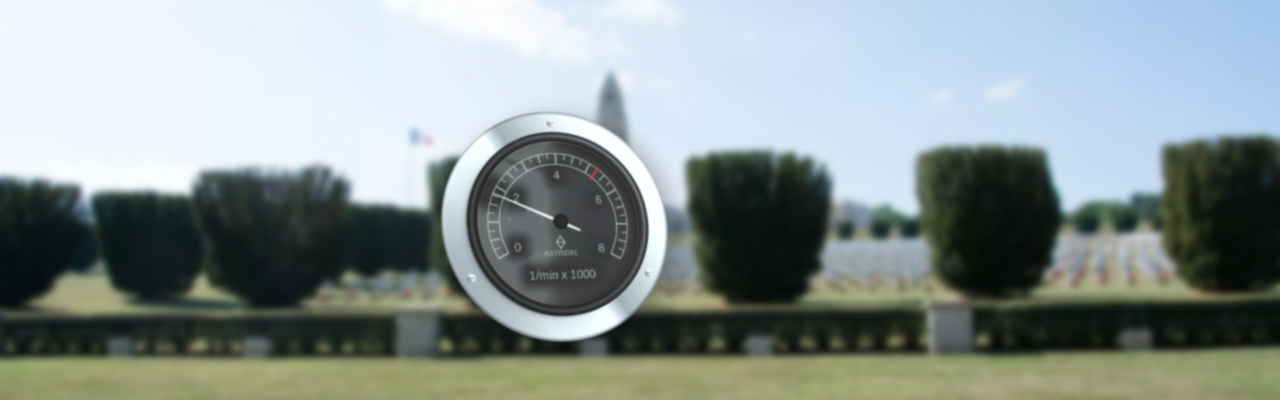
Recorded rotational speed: 1750
